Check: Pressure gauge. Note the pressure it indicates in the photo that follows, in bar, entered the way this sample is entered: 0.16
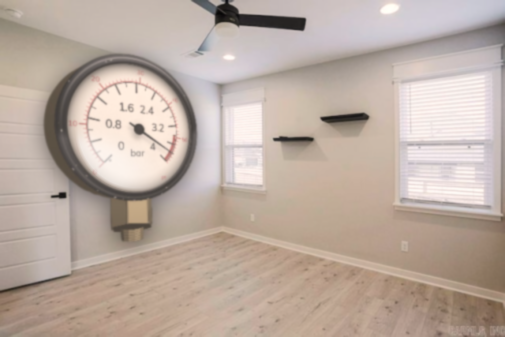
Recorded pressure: 3.8
